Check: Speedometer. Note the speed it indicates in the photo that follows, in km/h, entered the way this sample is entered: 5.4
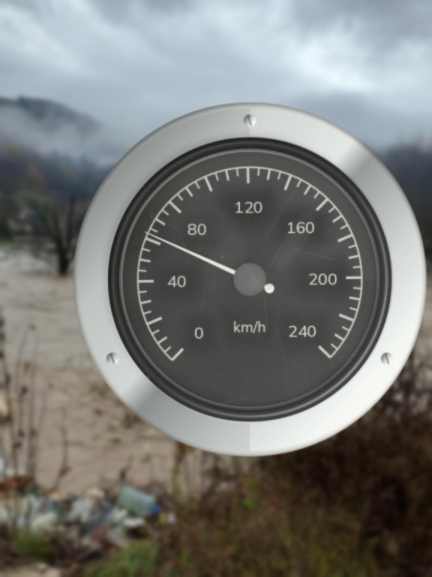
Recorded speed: 62.5
